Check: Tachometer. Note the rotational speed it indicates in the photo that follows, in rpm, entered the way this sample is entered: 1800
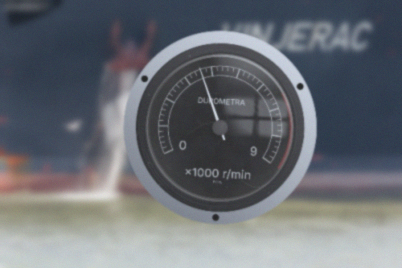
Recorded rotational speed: 3600
